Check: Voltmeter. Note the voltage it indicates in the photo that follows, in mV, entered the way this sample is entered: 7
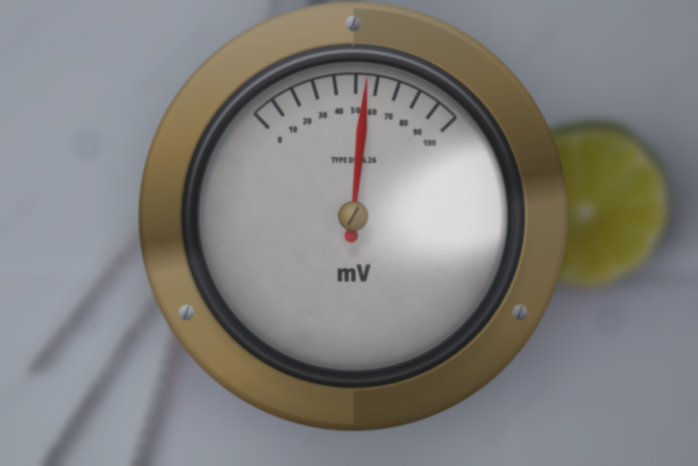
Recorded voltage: 55
